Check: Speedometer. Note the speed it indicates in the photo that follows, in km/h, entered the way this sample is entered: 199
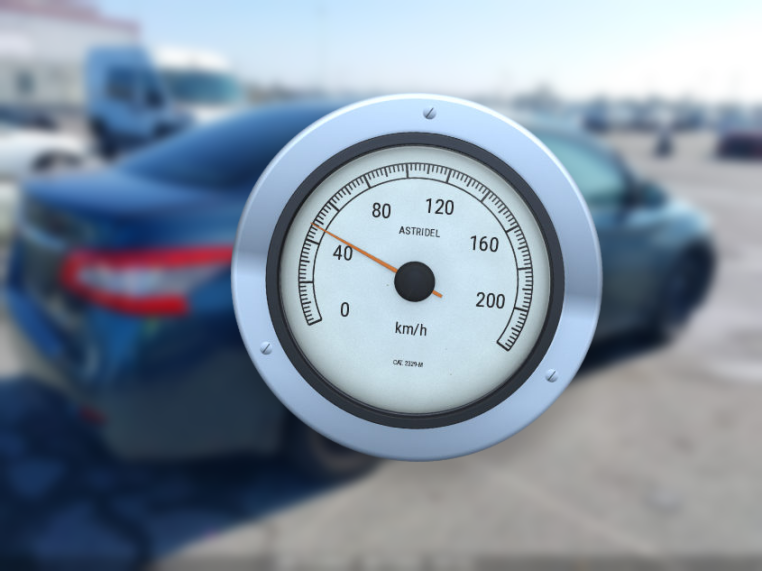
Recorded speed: 48
